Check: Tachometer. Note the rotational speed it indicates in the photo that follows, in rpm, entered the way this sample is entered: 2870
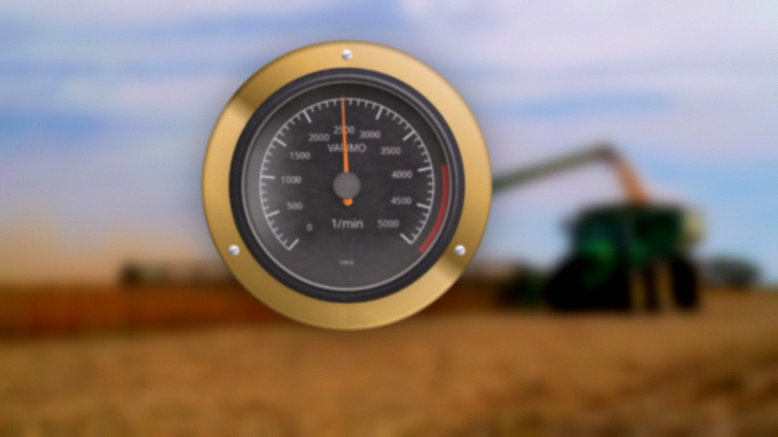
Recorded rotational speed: 2500
